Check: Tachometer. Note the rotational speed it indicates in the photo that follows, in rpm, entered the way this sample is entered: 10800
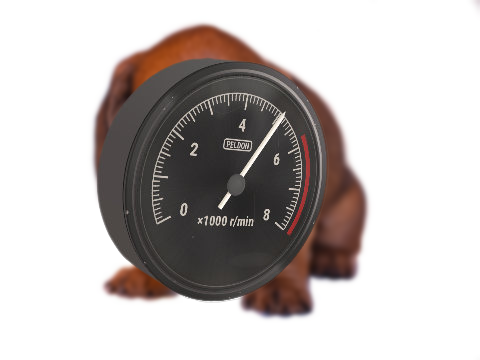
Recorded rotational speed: 5000
